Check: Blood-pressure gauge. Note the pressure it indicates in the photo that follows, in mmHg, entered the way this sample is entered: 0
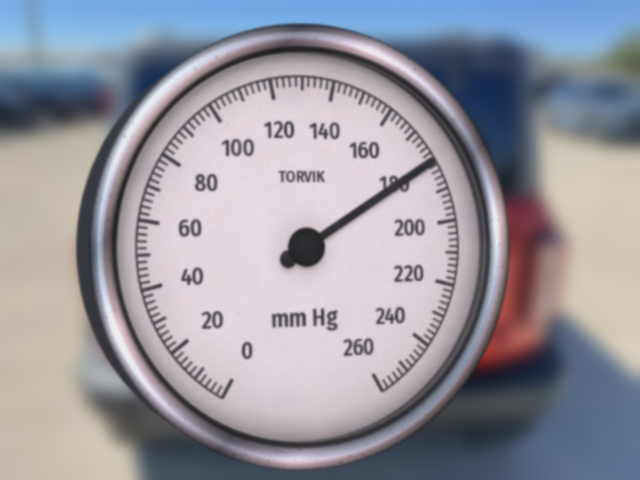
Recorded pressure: 180
